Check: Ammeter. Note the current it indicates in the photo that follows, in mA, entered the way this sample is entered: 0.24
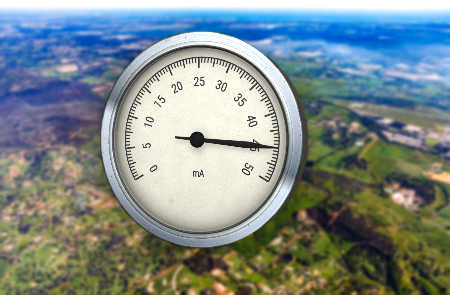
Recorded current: 45
